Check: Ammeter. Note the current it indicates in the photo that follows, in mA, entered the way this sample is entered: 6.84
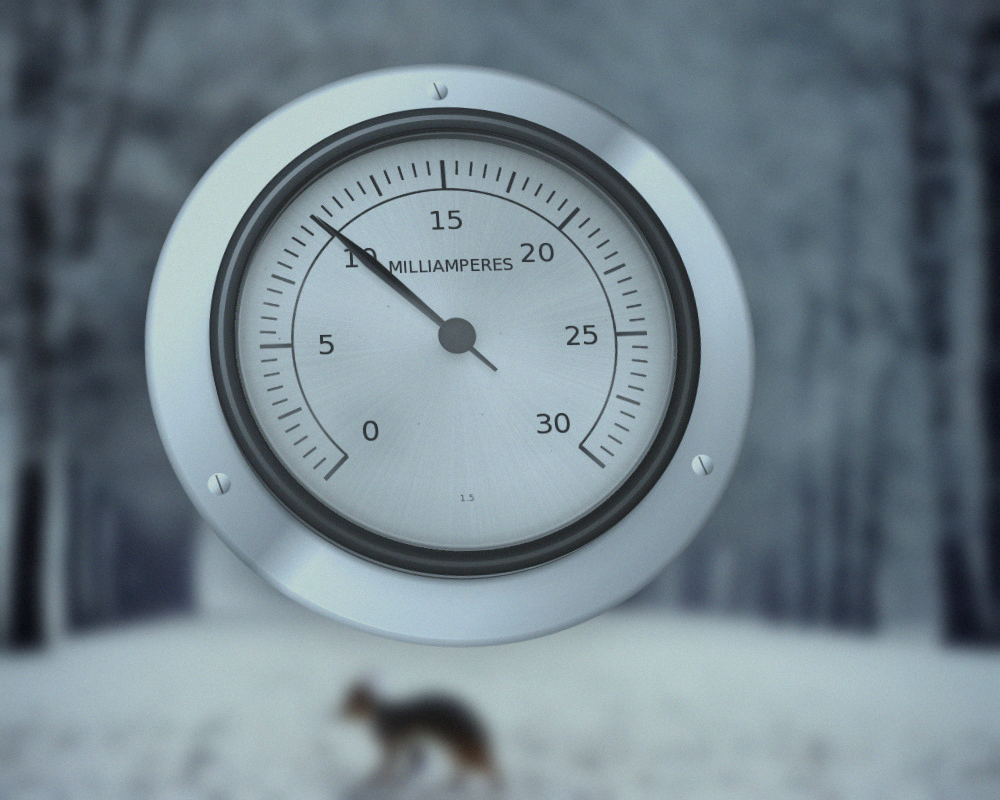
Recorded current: 10
